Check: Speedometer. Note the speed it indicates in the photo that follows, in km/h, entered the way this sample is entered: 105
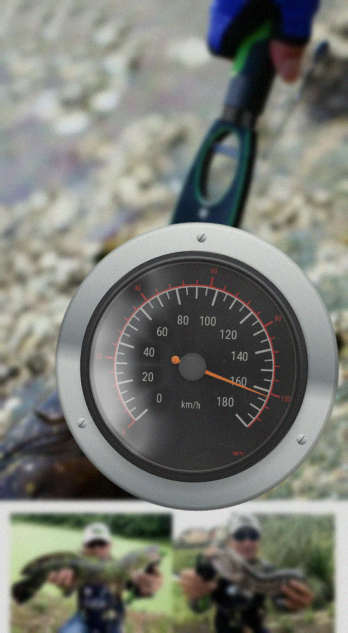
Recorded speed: 162.5
